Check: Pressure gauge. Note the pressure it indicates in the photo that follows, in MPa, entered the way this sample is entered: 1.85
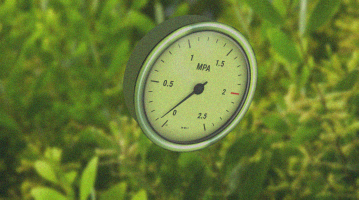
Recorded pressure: 0.1
